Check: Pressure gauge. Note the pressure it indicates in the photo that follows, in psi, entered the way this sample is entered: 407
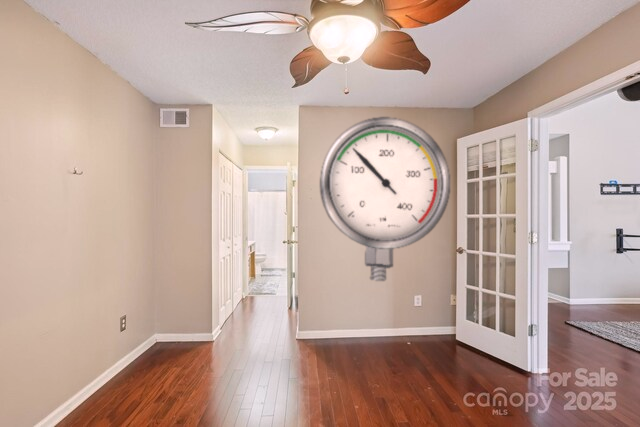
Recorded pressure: 130
